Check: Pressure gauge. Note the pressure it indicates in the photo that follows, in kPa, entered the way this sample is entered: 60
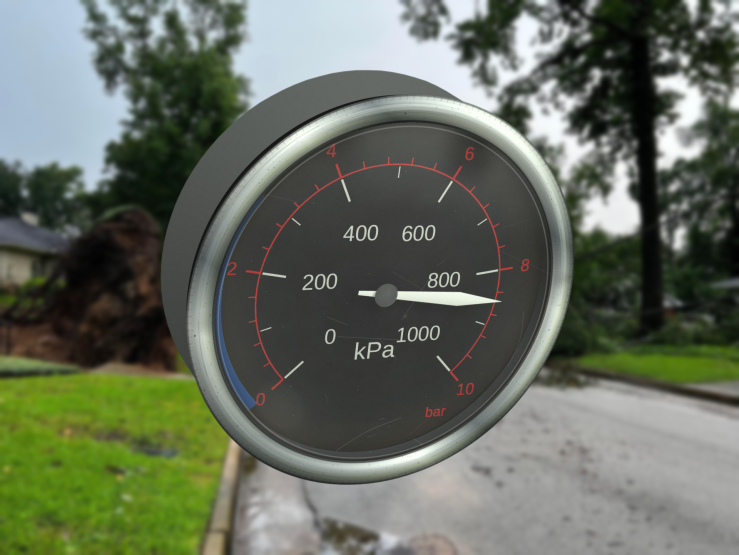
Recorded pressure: 850
